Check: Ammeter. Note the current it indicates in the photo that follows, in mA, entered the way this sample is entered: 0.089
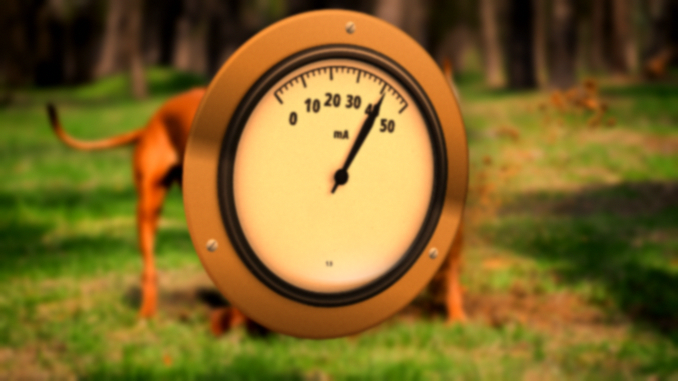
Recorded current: 40
